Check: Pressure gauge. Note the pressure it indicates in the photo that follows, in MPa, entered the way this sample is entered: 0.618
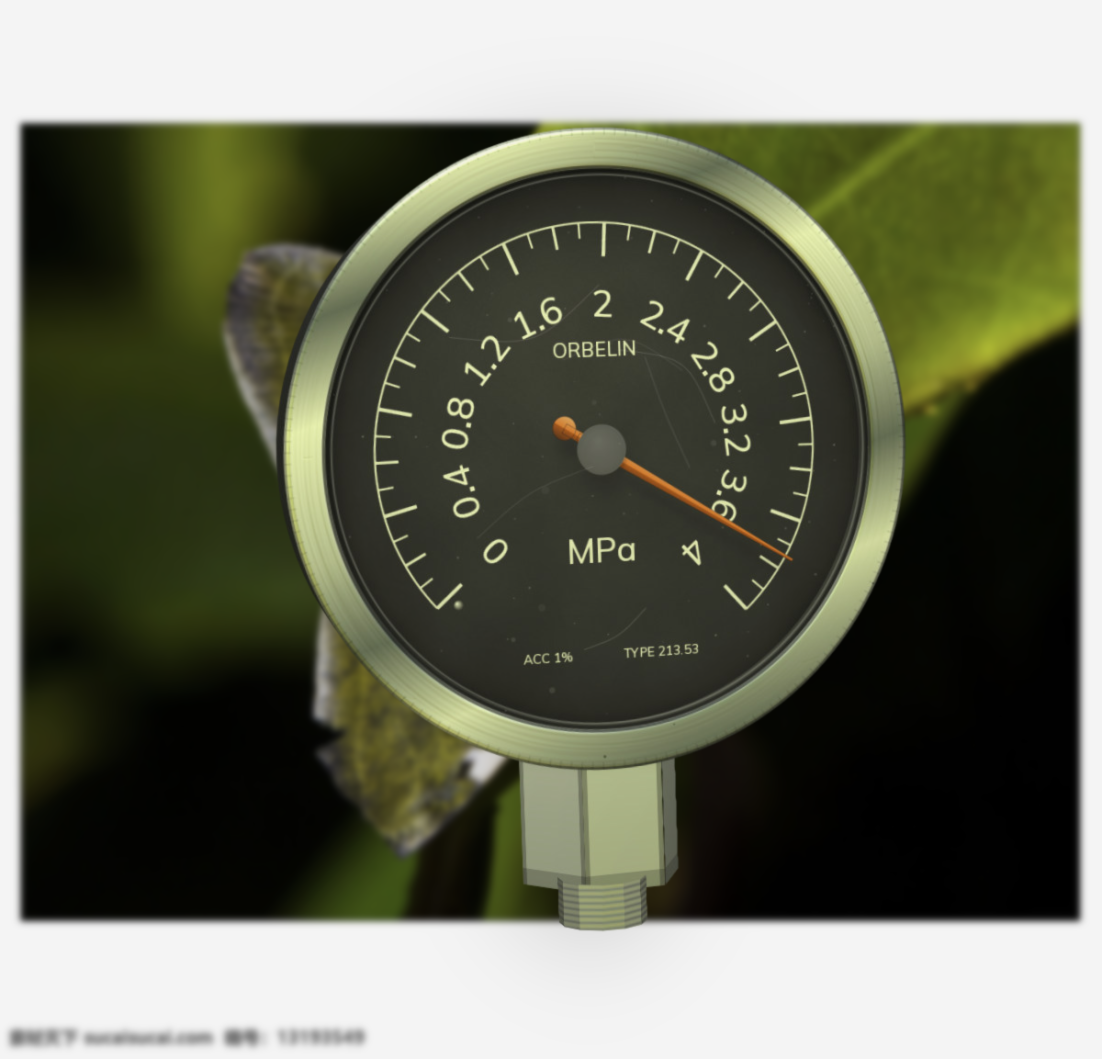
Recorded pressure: 3.75
